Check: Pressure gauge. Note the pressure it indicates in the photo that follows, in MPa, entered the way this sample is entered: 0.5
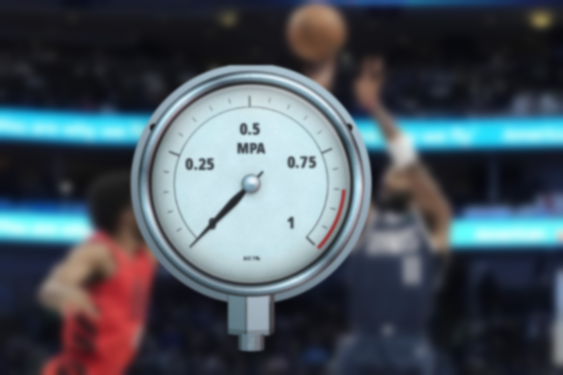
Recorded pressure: 0
